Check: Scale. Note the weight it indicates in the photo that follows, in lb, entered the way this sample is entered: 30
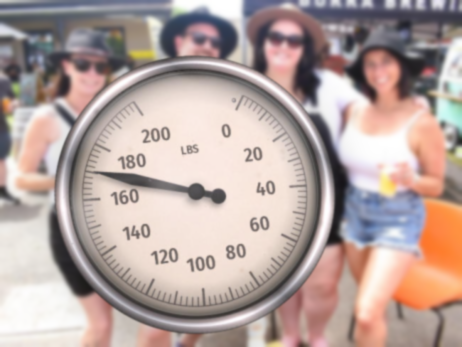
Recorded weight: 170
